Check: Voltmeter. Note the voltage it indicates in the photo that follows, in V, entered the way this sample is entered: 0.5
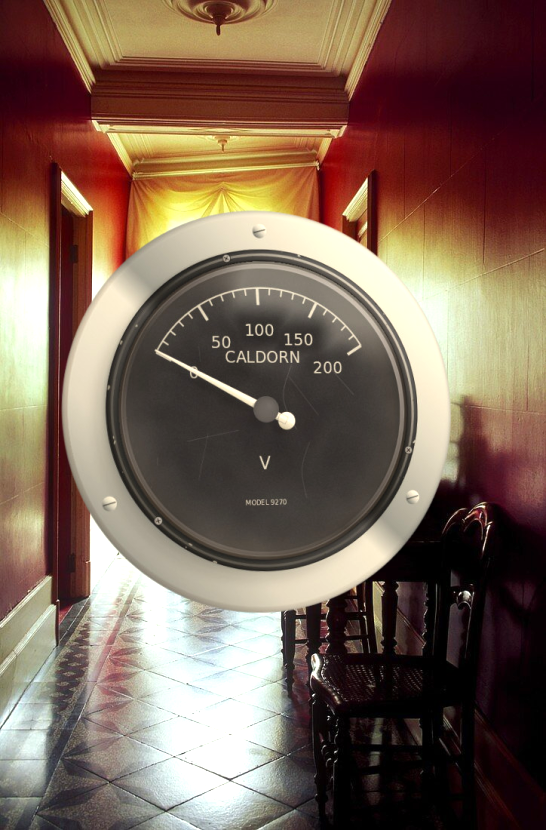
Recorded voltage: 0
